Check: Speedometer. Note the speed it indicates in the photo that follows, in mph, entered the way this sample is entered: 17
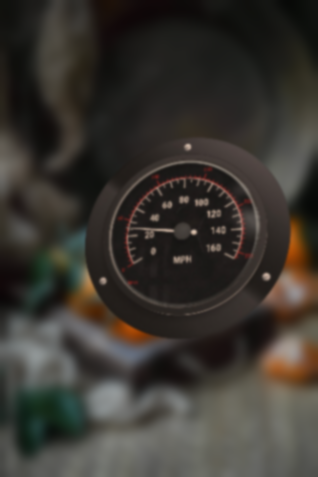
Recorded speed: 25
